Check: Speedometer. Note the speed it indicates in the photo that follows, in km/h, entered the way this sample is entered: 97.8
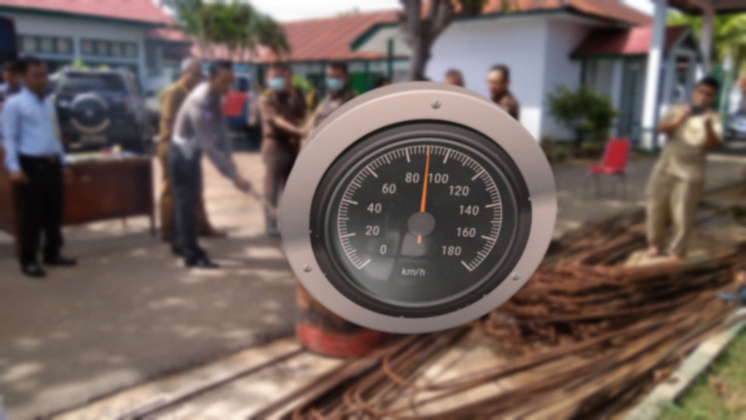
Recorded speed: 90
